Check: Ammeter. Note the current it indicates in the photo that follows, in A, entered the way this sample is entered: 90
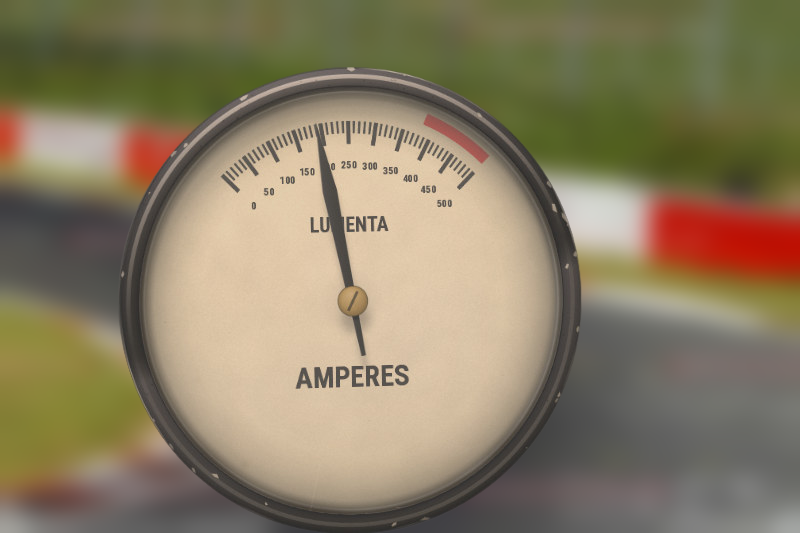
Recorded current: 190
